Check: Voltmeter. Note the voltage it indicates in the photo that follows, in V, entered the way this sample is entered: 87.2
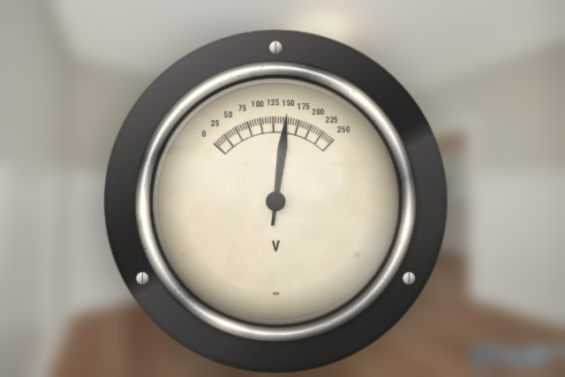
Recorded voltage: 150
